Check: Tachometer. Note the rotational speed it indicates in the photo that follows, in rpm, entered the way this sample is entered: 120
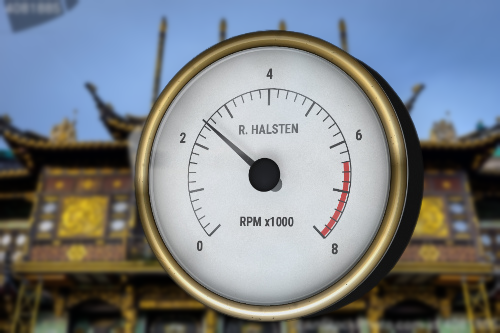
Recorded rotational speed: 2500
